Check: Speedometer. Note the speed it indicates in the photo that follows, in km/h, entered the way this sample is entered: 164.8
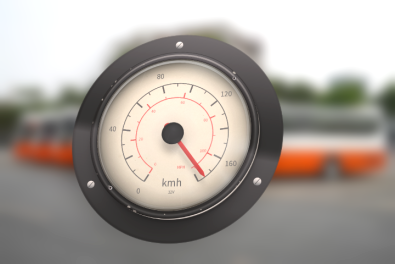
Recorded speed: 175
